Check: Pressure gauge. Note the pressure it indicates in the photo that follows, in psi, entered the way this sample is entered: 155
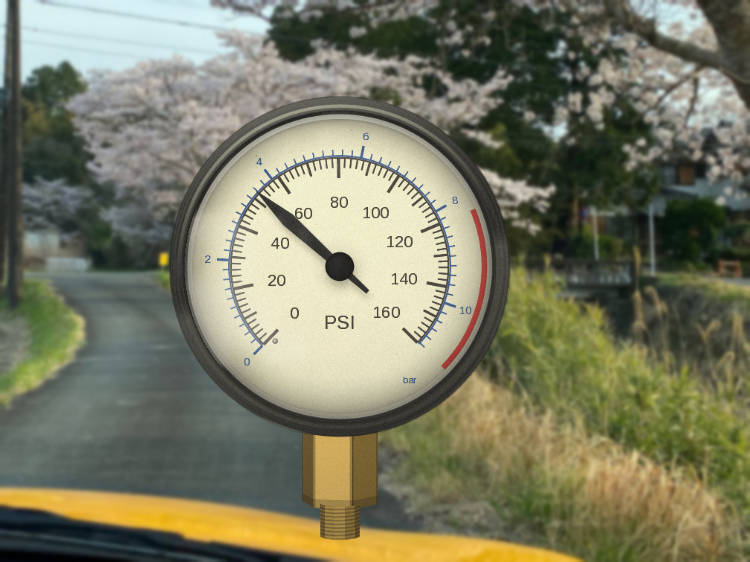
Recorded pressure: 52
